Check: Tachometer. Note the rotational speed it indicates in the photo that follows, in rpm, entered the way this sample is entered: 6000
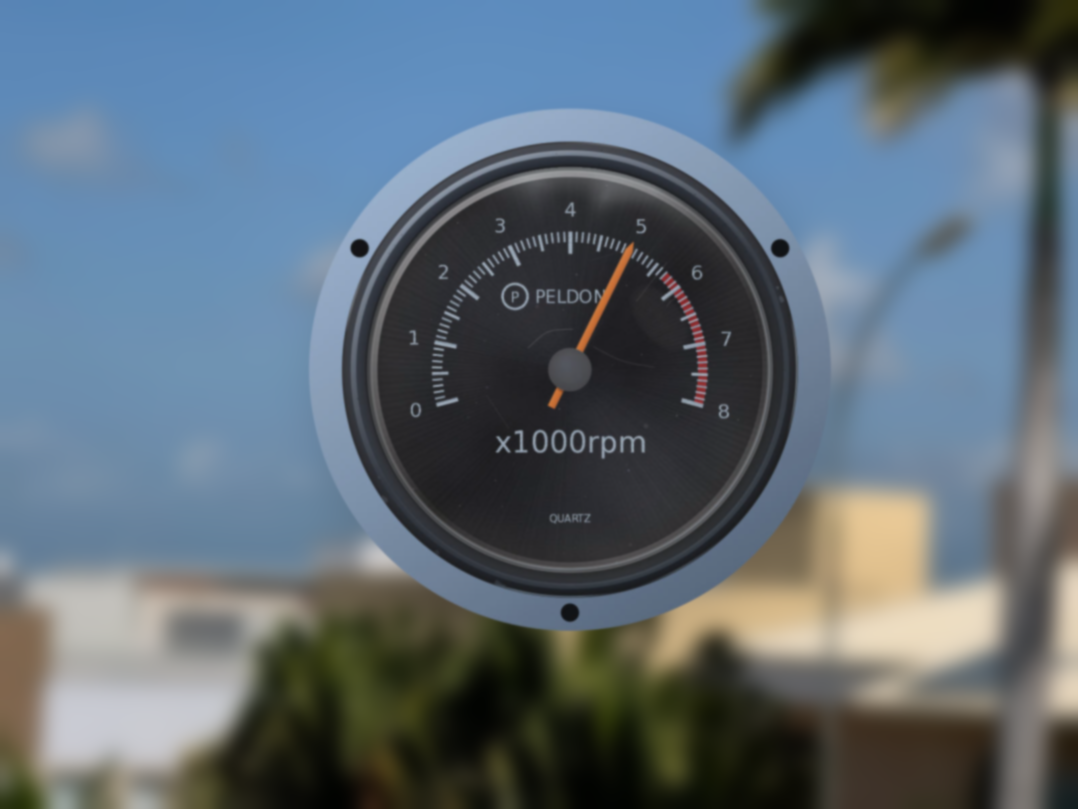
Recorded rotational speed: 5000
